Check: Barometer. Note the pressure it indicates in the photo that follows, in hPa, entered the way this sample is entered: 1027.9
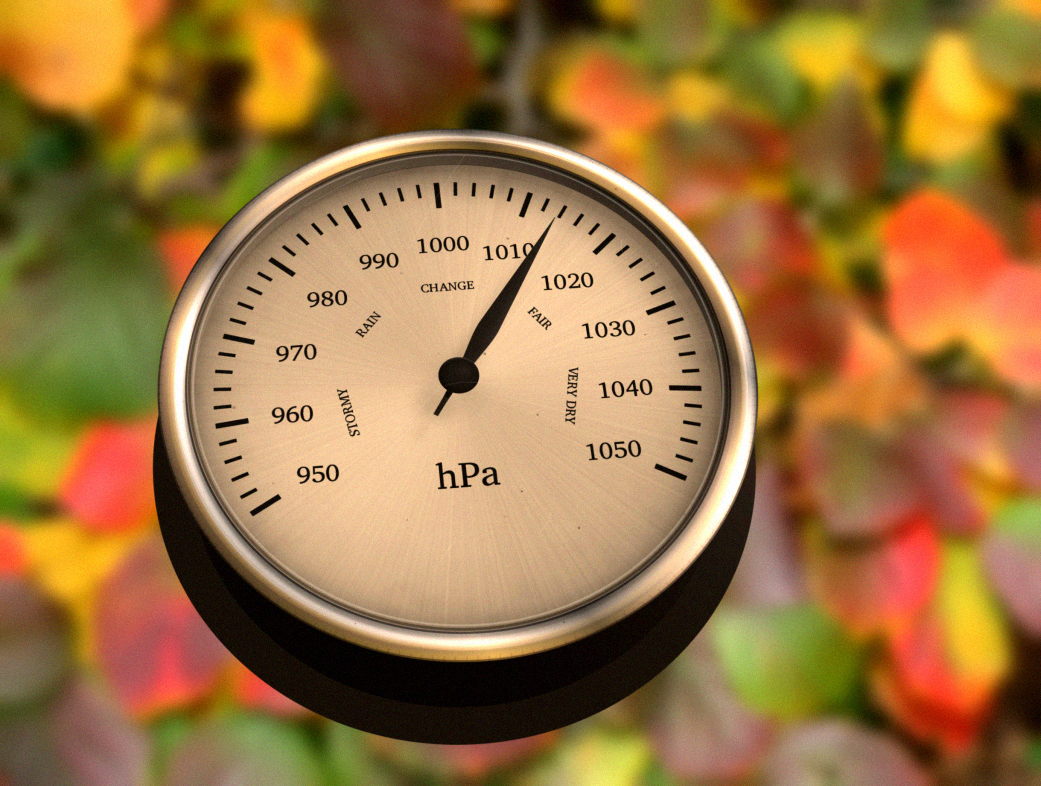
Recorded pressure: 1014
